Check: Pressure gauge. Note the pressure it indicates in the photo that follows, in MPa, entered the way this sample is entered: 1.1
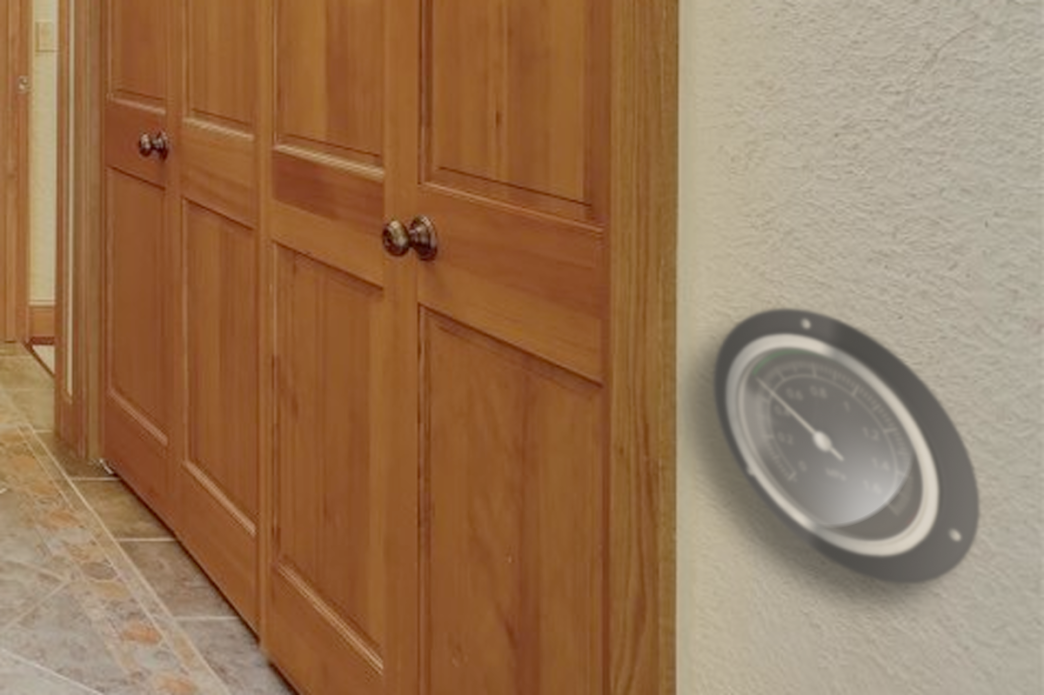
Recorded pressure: 0.5
